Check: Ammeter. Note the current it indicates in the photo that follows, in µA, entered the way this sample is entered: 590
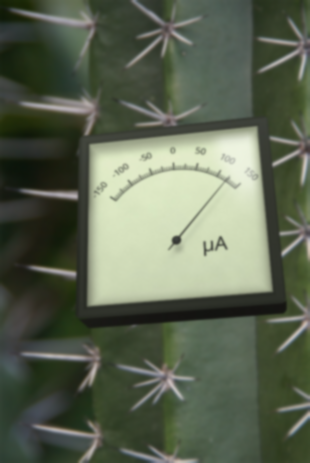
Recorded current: 125
